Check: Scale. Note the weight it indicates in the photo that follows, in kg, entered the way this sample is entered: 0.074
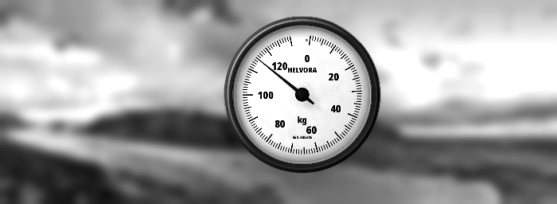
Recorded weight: 115
